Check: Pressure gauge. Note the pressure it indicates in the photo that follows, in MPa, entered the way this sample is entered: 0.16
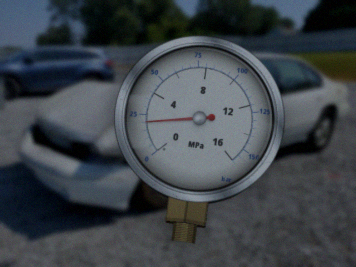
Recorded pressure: 2
